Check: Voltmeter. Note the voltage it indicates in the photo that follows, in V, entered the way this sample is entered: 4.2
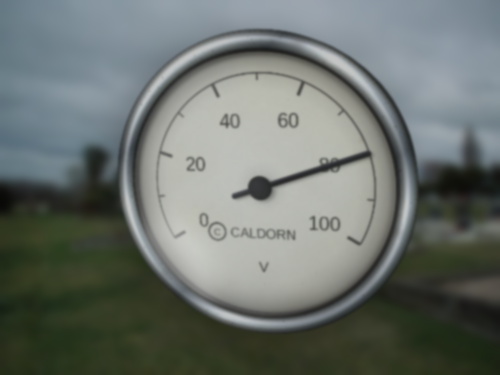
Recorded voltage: 80
